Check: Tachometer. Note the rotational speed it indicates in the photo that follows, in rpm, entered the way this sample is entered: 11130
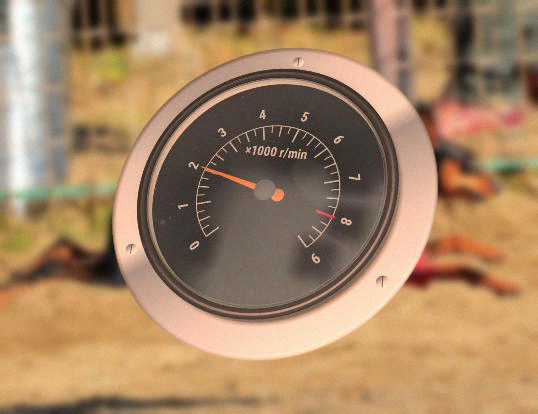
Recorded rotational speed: 2000
